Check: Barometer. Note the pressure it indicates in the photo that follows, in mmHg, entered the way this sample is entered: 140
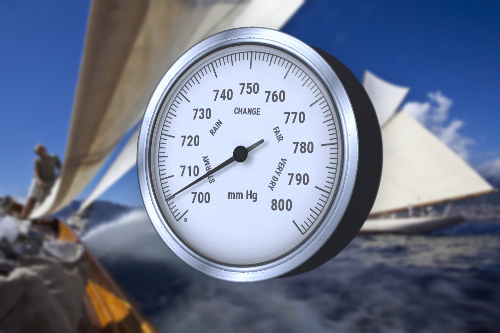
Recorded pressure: 705
